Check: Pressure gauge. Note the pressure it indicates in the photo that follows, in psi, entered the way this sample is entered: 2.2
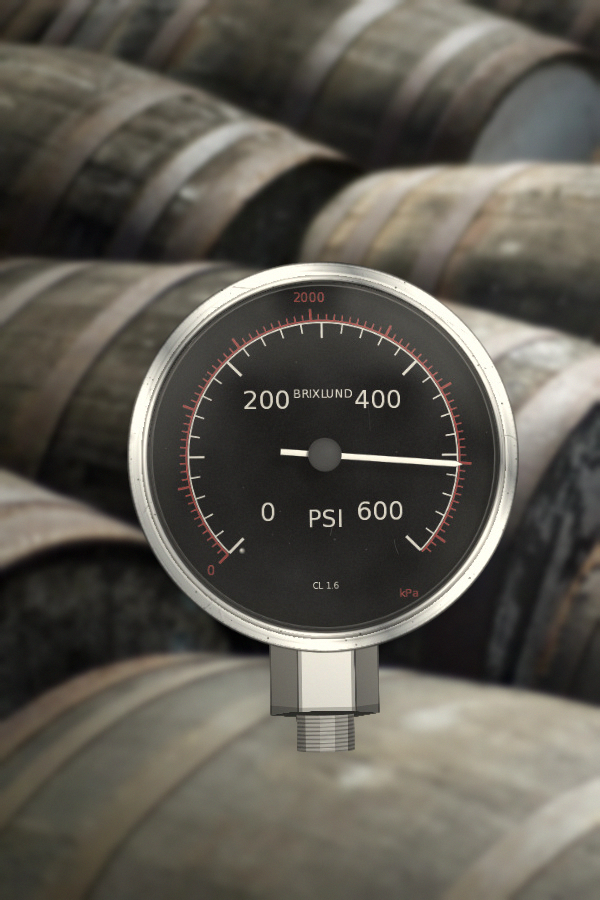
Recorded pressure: 510
